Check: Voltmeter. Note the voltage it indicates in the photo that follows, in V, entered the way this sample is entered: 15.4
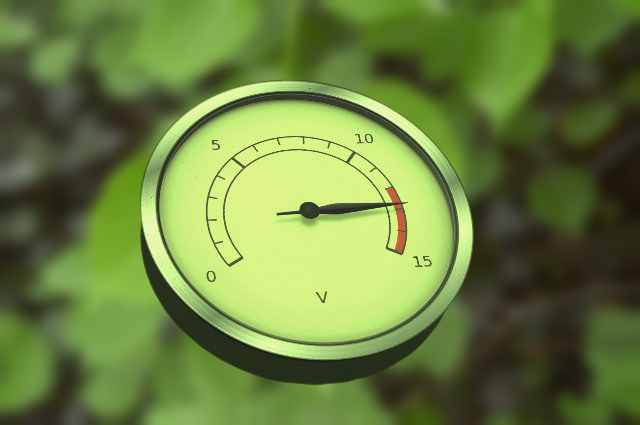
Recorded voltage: 13
